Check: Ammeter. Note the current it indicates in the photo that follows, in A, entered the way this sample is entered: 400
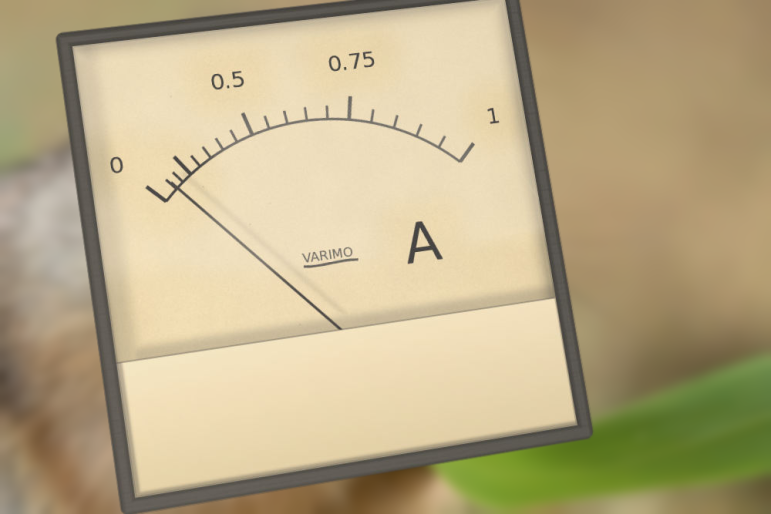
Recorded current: 0.15
